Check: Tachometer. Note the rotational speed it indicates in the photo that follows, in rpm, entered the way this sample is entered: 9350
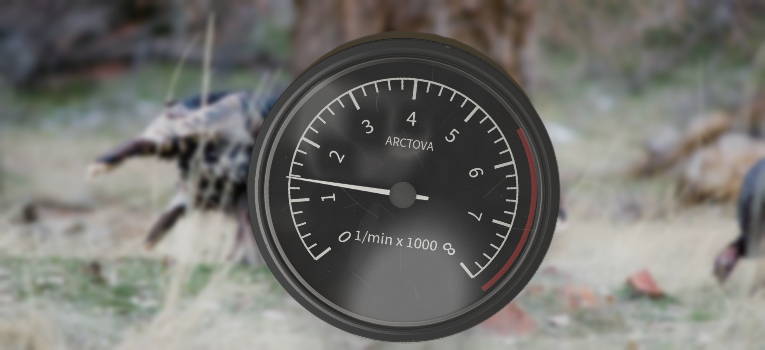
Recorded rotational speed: 1400
